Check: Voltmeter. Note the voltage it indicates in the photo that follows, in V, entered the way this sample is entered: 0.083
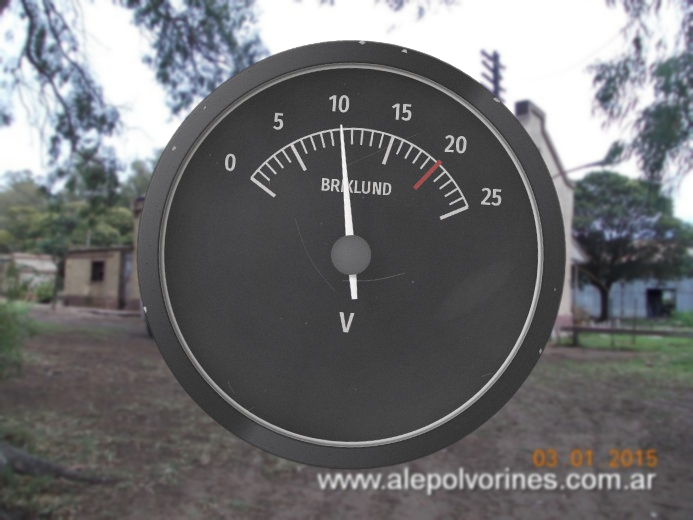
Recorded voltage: 10
